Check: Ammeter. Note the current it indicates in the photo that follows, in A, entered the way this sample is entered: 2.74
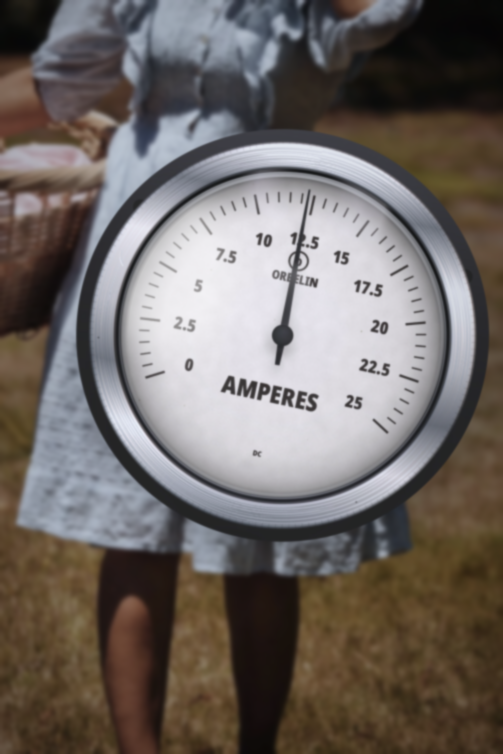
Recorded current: 12.25
